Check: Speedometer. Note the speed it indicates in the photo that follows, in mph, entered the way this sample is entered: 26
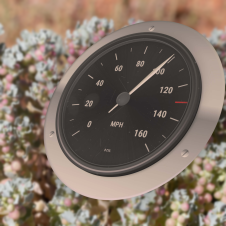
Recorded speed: 100
